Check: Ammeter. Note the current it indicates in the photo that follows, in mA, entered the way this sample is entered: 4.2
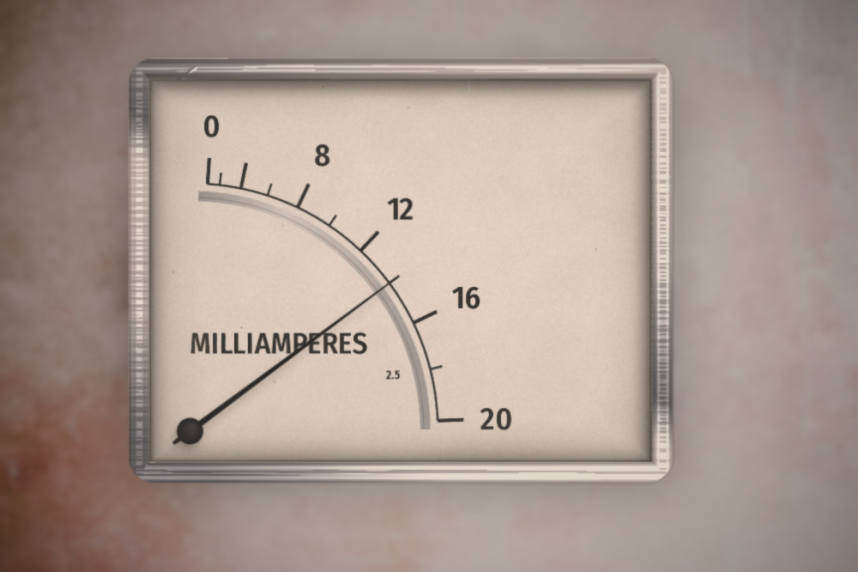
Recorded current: 14
